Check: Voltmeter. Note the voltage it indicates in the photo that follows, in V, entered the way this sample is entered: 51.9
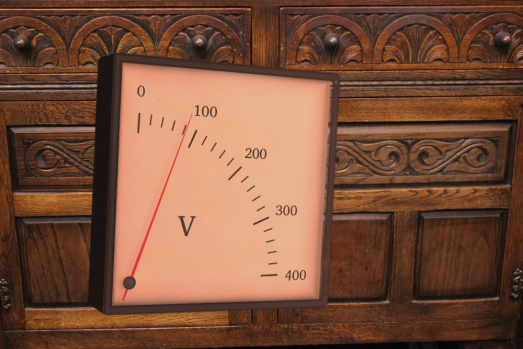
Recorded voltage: 80
